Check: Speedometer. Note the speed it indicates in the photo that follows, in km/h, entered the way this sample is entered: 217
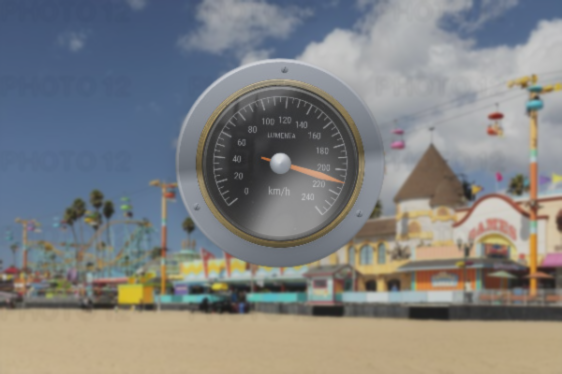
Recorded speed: 210
